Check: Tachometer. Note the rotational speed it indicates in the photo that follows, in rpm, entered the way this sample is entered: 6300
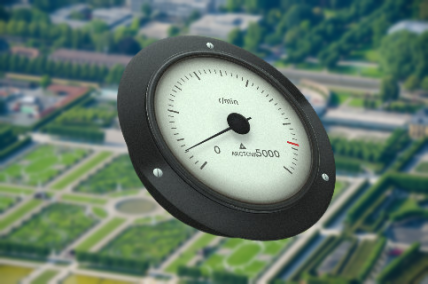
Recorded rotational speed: 300
